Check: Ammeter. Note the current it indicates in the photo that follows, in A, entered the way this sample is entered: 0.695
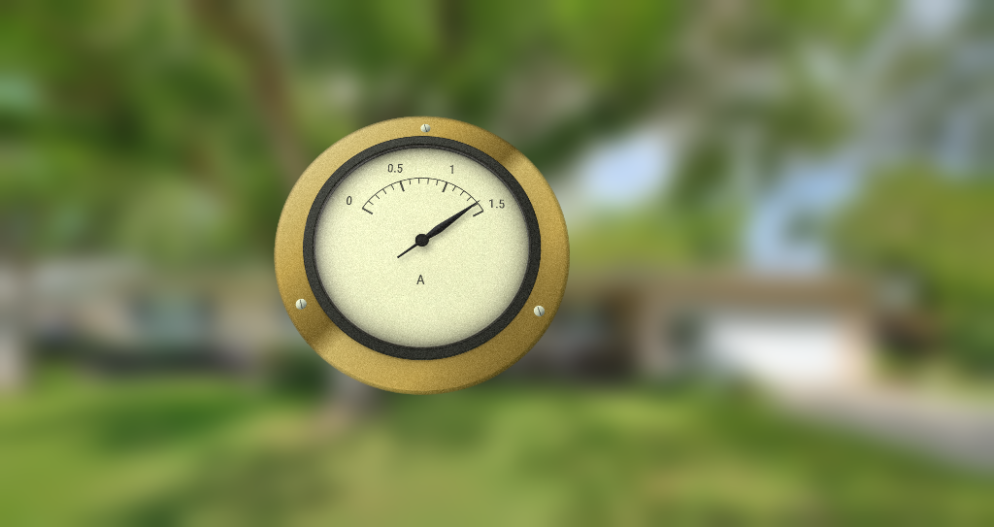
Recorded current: 1.4
